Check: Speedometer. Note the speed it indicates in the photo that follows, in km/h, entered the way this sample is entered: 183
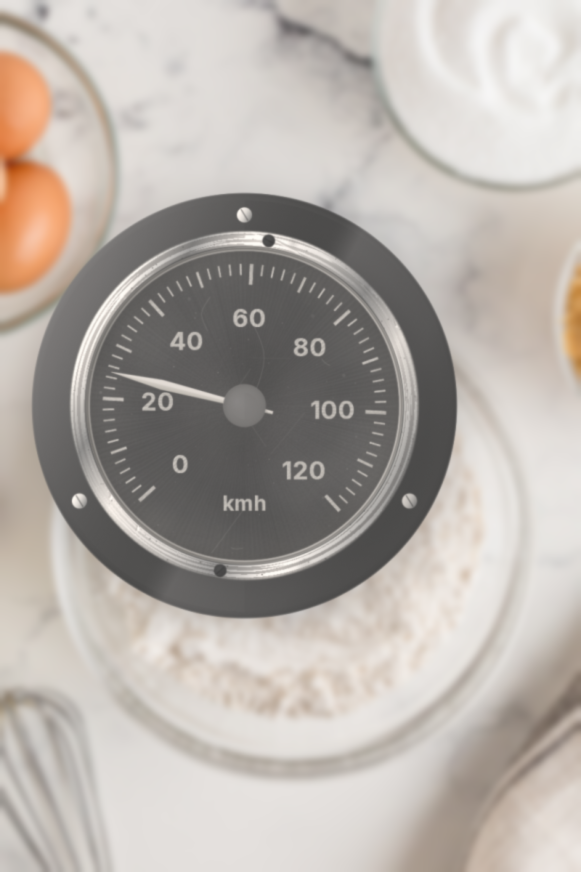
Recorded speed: 25
